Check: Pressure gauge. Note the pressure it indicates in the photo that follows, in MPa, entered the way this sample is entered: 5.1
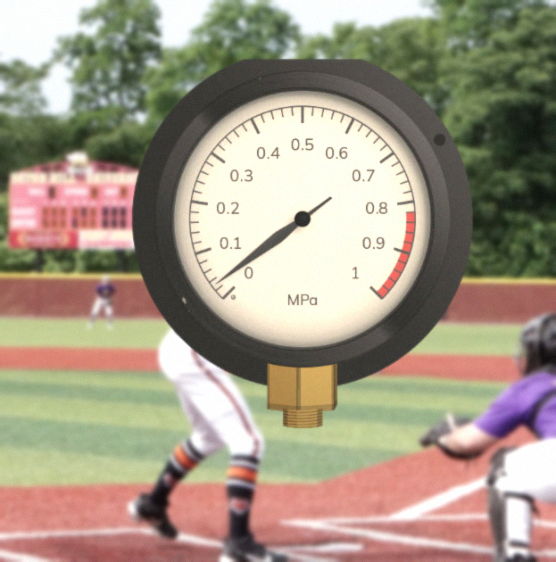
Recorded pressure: 0.03
